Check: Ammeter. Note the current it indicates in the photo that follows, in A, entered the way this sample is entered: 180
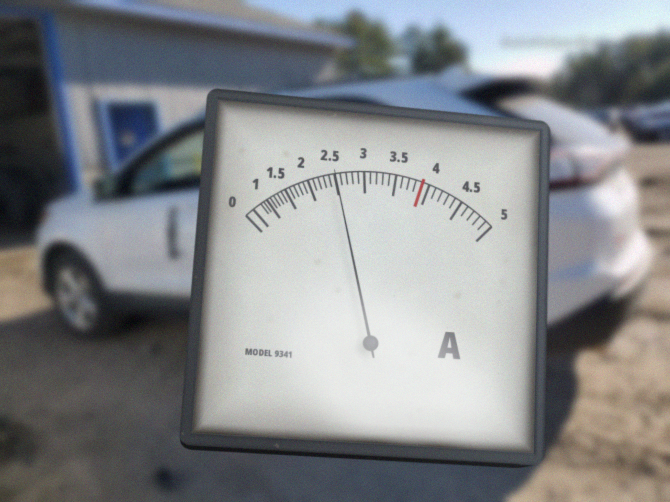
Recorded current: 2.5
